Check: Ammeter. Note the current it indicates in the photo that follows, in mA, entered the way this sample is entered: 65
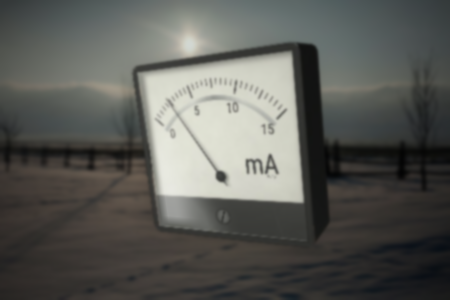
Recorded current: 2.5
